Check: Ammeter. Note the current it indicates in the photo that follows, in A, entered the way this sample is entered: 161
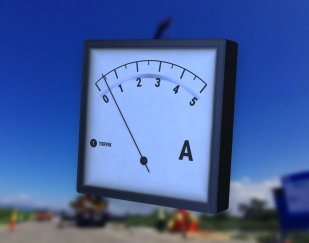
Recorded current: 0.5
